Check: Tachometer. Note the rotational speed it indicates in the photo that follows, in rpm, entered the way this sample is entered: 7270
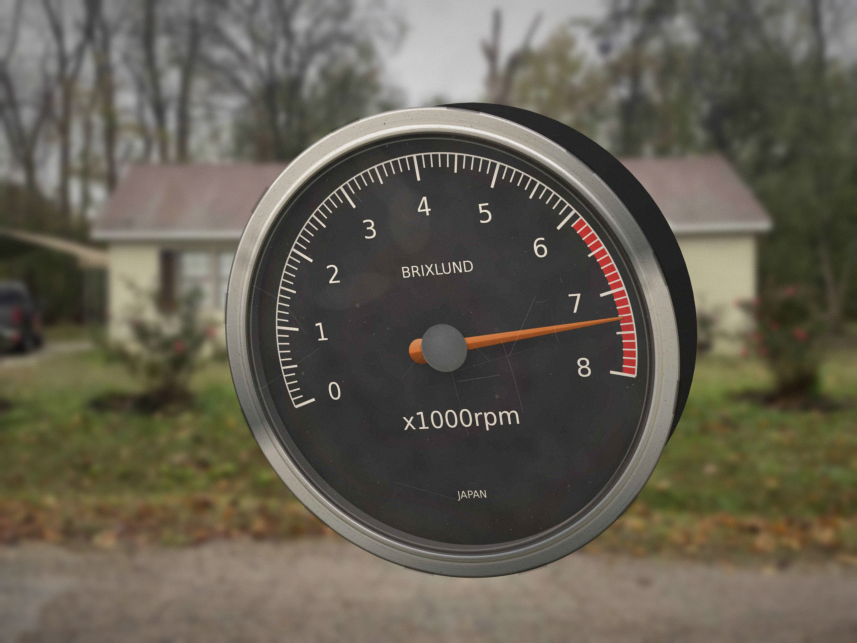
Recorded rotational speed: 7300
